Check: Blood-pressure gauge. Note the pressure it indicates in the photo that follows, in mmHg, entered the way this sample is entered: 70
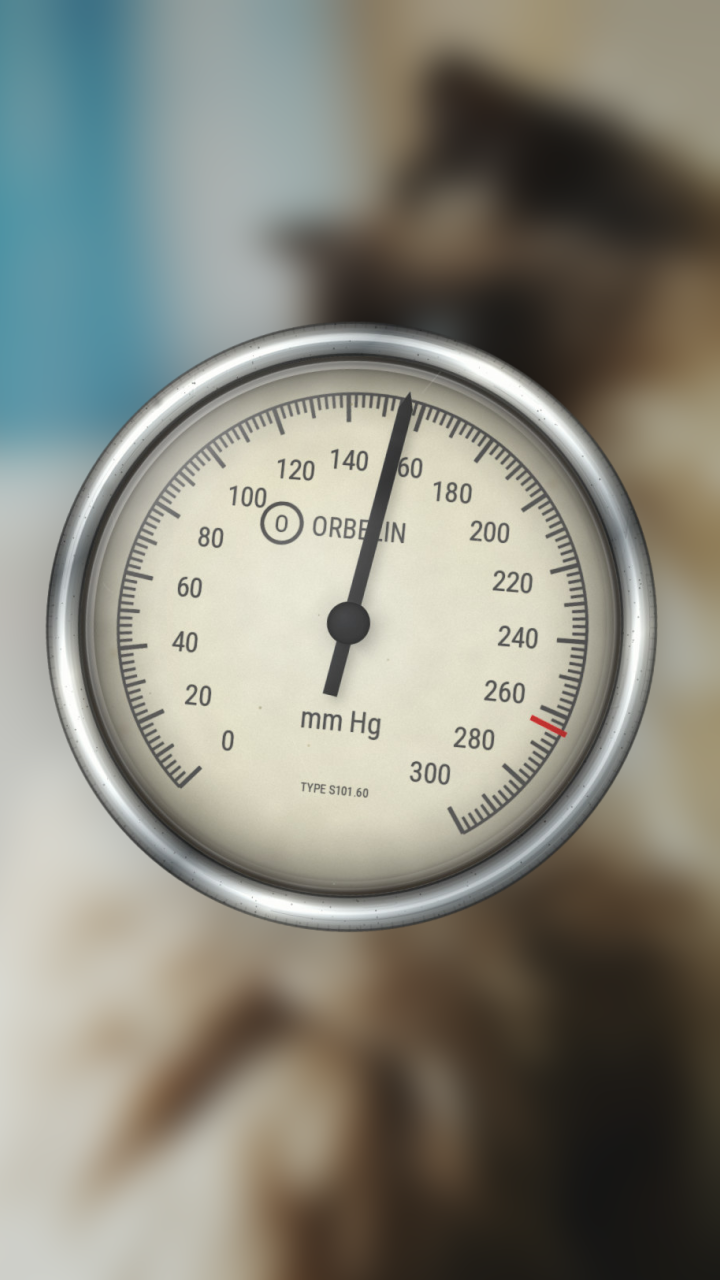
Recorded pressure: 156
